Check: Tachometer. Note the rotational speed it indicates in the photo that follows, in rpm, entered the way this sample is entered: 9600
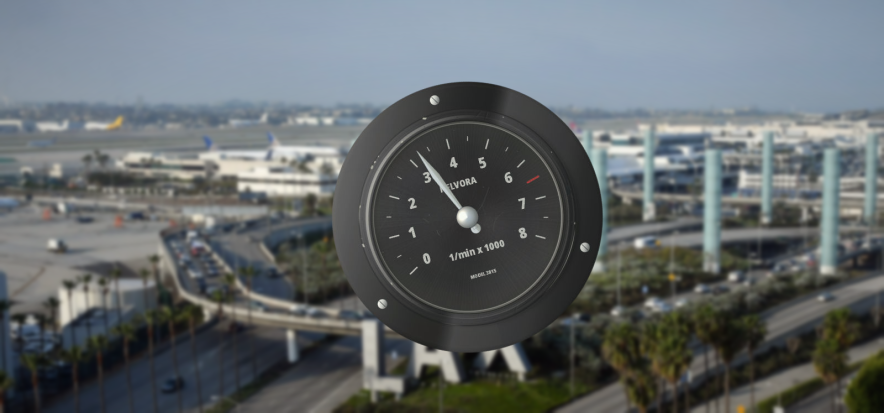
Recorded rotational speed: 3250
